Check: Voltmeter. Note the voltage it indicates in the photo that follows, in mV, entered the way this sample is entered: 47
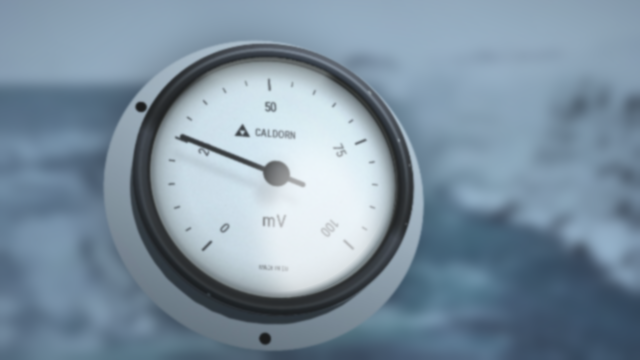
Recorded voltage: 25
